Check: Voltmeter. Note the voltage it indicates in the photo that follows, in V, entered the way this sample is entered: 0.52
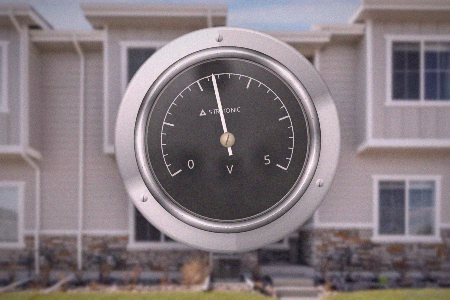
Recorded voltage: 2.3
